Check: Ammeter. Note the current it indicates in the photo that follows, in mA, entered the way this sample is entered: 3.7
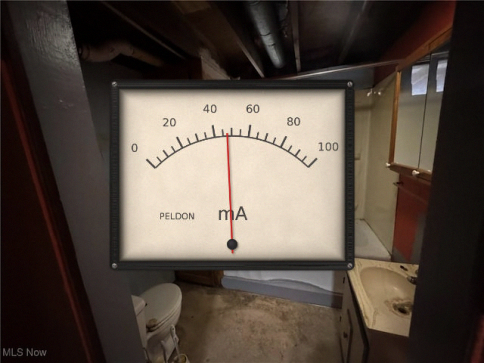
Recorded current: 47.5
